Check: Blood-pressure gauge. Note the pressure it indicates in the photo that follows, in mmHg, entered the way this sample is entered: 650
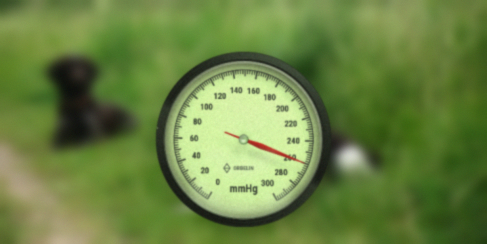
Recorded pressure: 260
